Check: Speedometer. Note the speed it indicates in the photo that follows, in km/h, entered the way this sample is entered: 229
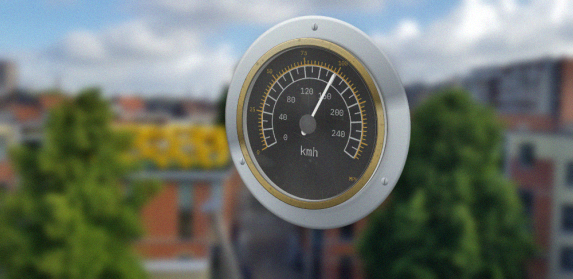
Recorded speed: 160
